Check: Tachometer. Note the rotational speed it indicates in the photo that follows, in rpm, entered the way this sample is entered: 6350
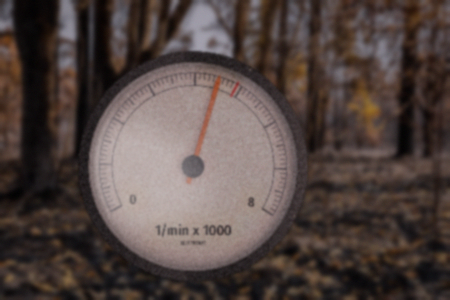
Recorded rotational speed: 4500
